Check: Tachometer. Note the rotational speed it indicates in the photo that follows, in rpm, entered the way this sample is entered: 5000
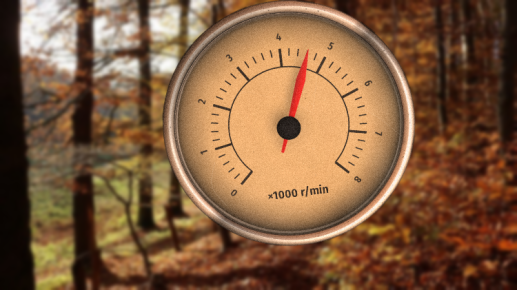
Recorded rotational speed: 4600
